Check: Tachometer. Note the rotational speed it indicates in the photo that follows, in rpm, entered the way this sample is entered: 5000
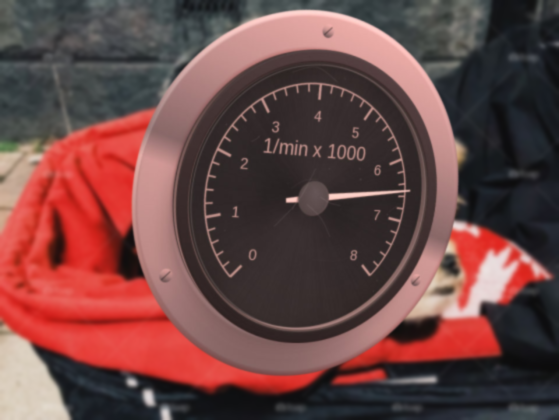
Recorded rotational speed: 6500
